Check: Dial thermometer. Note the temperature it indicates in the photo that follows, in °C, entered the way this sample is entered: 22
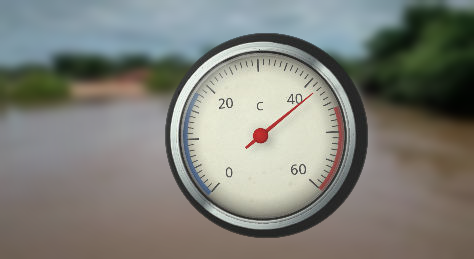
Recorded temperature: 42
